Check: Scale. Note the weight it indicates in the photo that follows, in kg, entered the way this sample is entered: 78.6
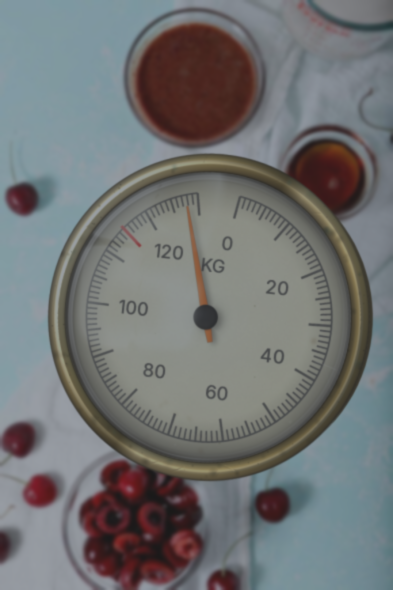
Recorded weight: 128
